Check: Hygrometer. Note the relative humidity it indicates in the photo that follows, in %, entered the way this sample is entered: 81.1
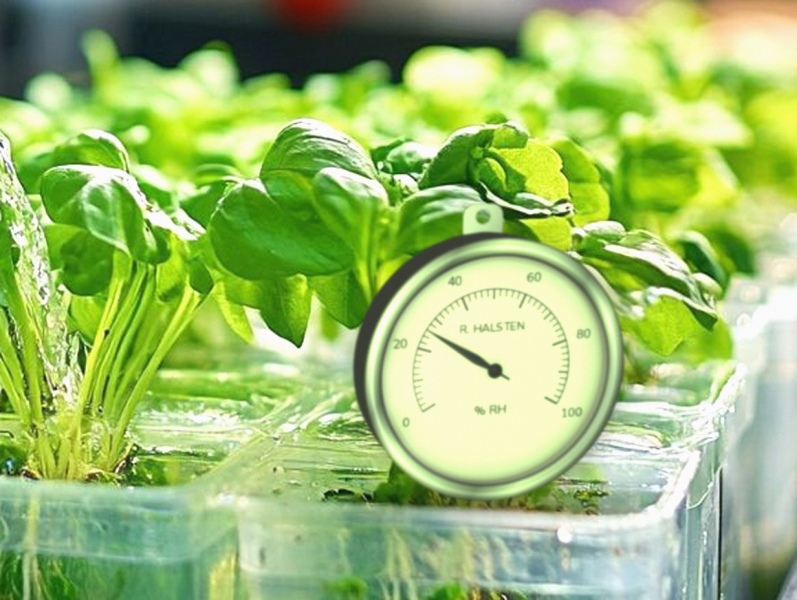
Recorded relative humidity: 26
